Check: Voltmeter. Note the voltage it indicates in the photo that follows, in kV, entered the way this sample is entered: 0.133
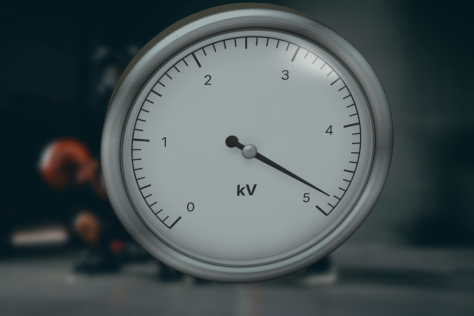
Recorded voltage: 4.8
